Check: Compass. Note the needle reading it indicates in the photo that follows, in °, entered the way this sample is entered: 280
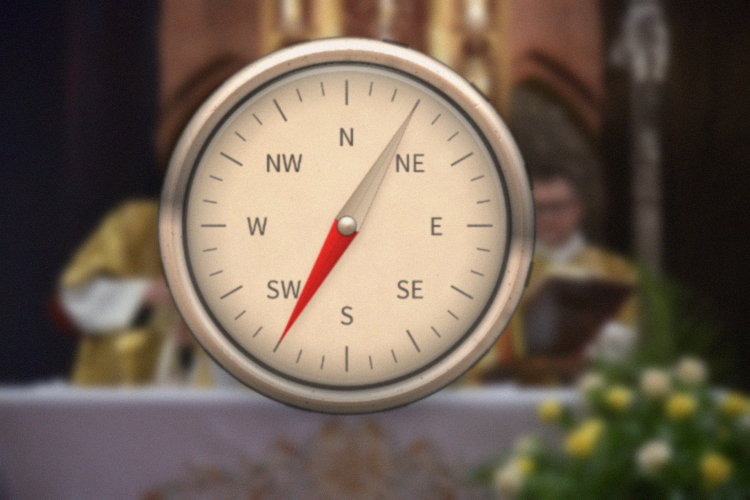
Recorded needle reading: 210
